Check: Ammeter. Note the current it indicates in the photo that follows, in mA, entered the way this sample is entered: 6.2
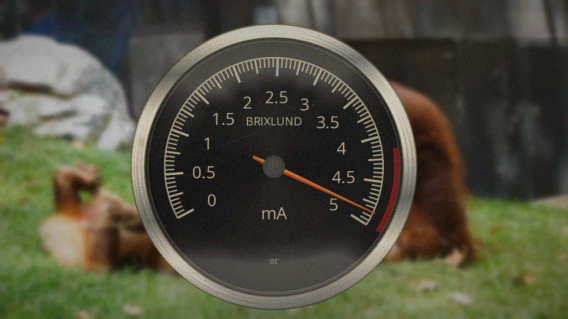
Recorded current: 4.85
